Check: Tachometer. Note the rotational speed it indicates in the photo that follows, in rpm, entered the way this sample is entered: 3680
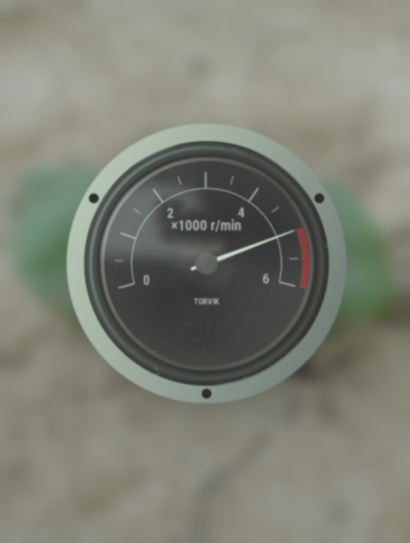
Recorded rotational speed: 5000
